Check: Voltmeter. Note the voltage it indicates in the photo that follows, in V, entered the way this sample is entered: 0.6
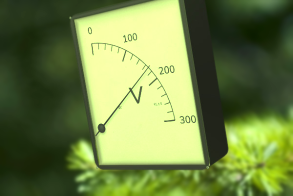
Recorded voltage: 170
